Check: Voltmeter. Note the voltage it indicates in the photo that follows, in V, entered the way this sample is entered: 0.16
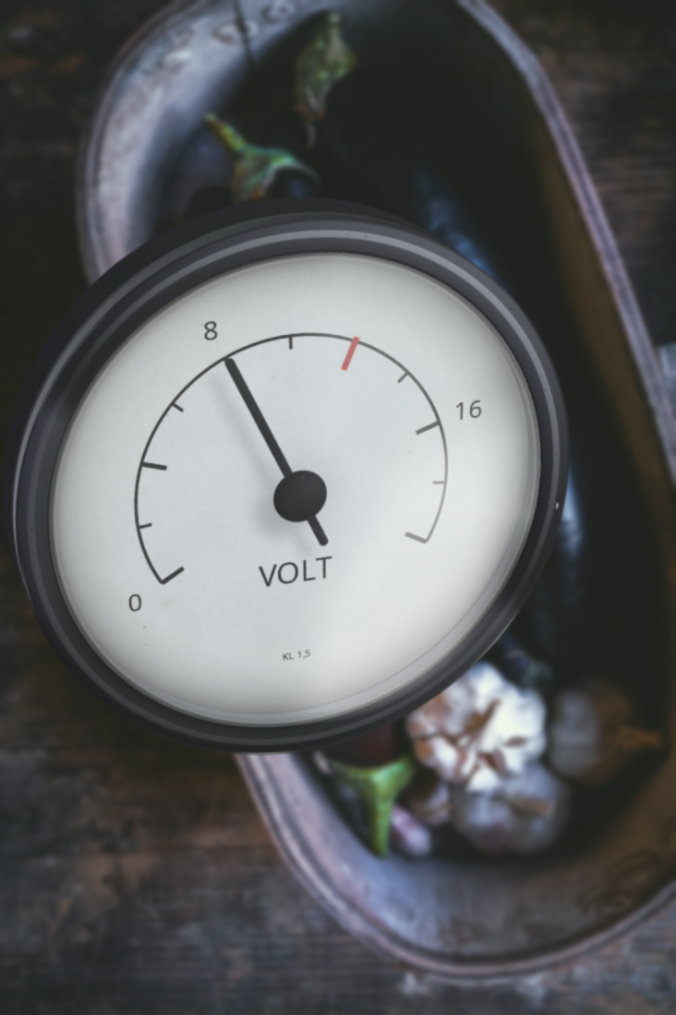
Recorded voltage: 8
